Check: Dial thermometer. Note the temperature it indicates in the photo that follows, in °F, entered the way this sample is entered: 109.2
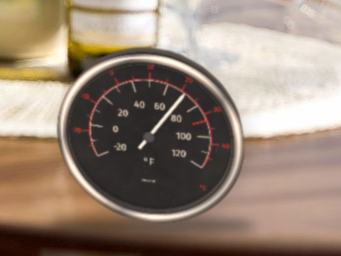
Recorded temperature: 70
